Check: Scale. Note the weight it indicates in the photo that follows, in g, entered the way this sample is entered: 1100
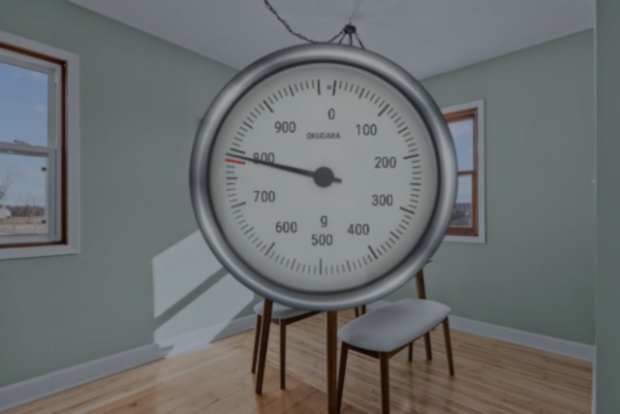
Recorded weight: 790
